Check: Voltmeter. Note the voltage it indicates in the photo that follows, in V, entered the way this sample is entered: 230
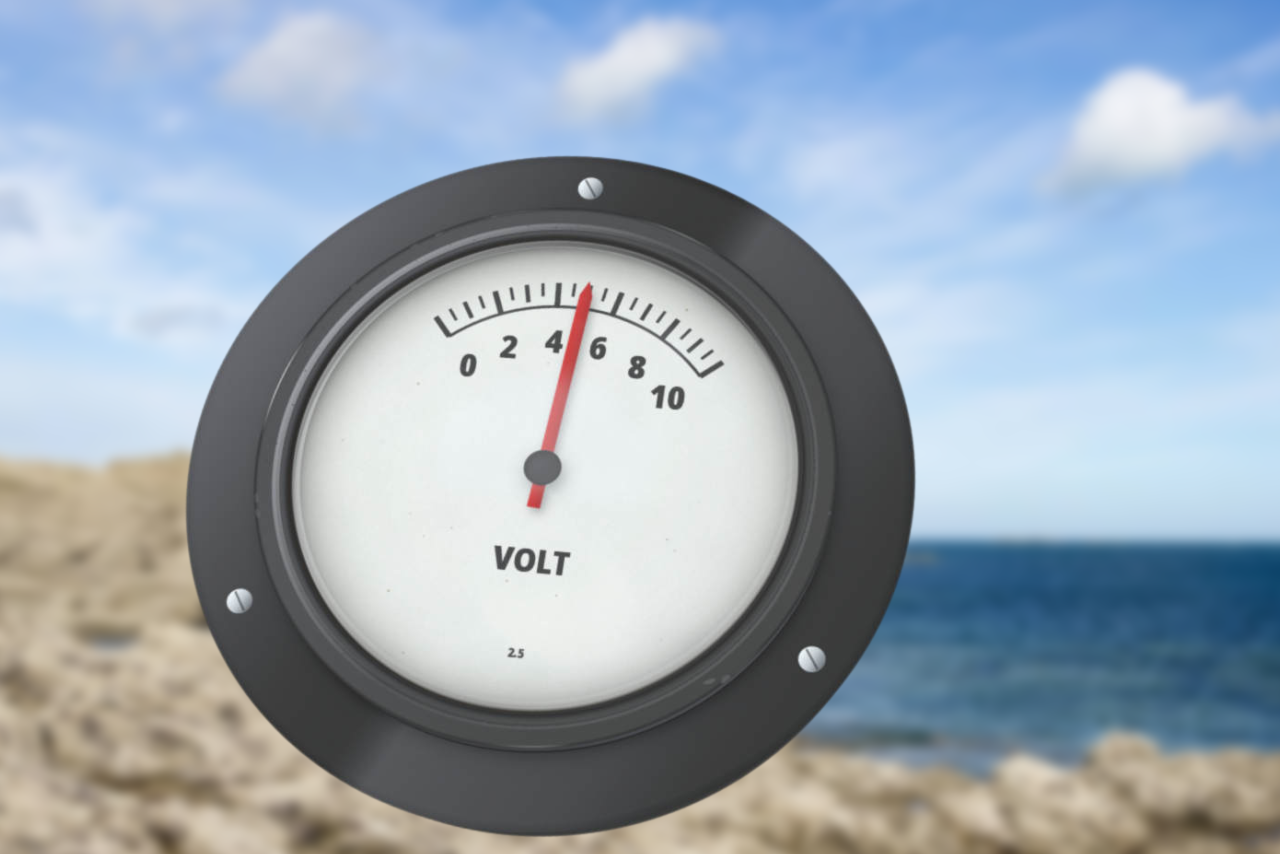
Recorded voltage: 5
